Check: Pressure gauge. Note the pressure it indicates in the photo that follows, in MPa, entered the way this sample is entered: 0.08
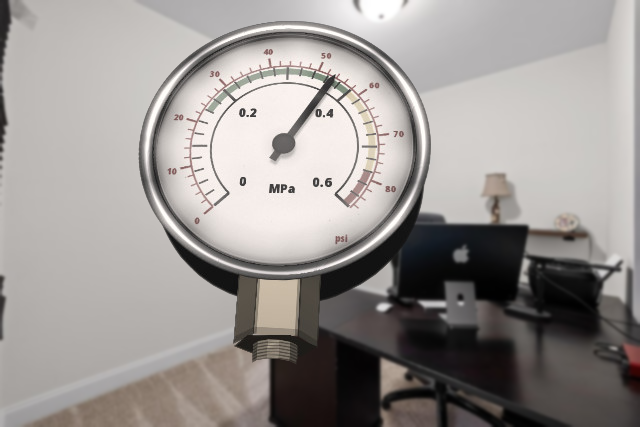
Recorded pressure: 0.37
